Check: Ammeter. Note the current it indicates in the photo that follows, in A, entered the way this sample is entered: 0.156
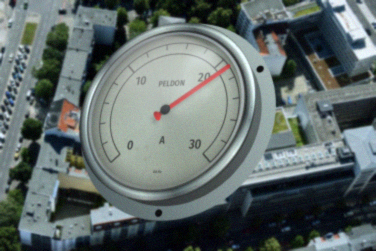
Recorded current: 21
